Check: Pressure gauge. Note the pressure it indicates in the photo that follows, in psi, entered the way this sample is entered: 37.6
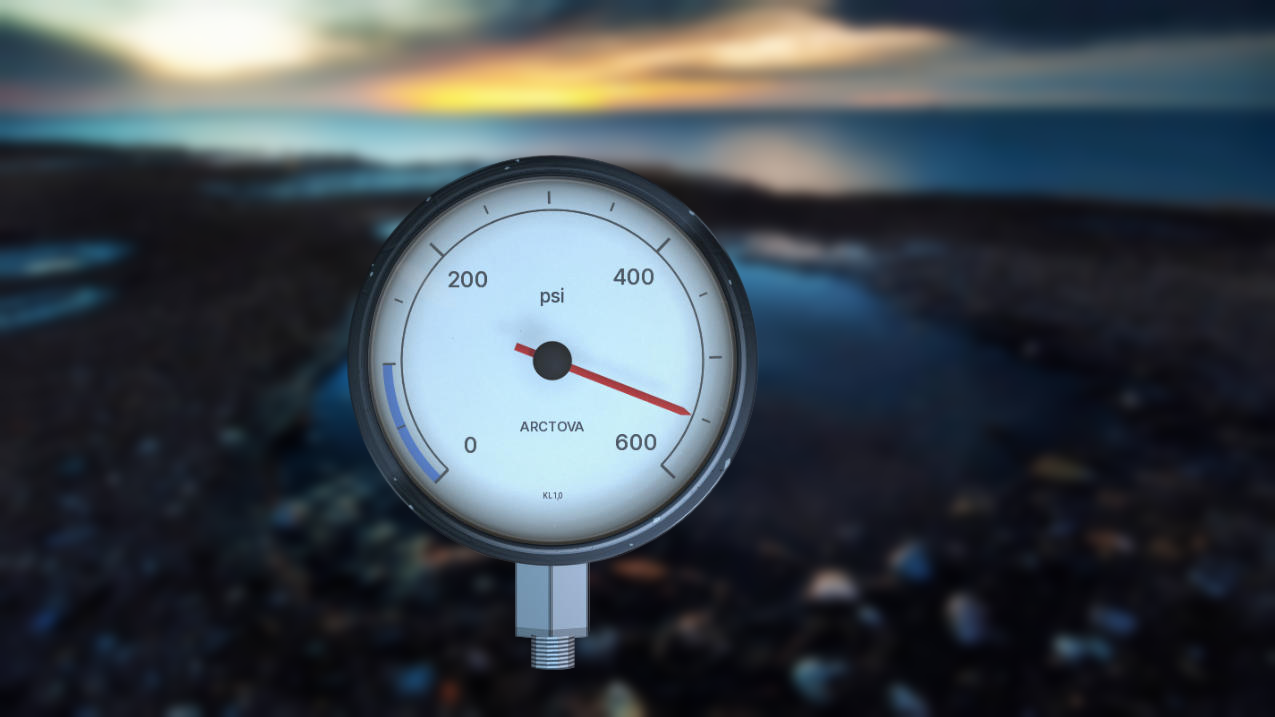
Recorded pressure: 550
